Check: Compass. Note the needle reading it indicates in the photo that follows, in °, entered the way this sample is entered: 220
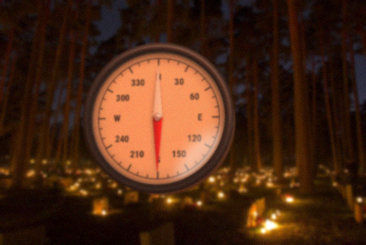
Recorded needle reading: 180
